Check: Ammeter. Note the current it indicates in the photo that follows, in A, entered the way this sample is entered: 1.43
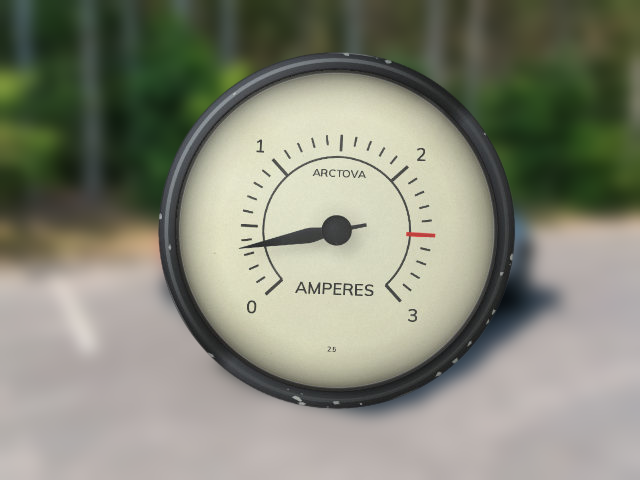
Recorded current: 0.35
